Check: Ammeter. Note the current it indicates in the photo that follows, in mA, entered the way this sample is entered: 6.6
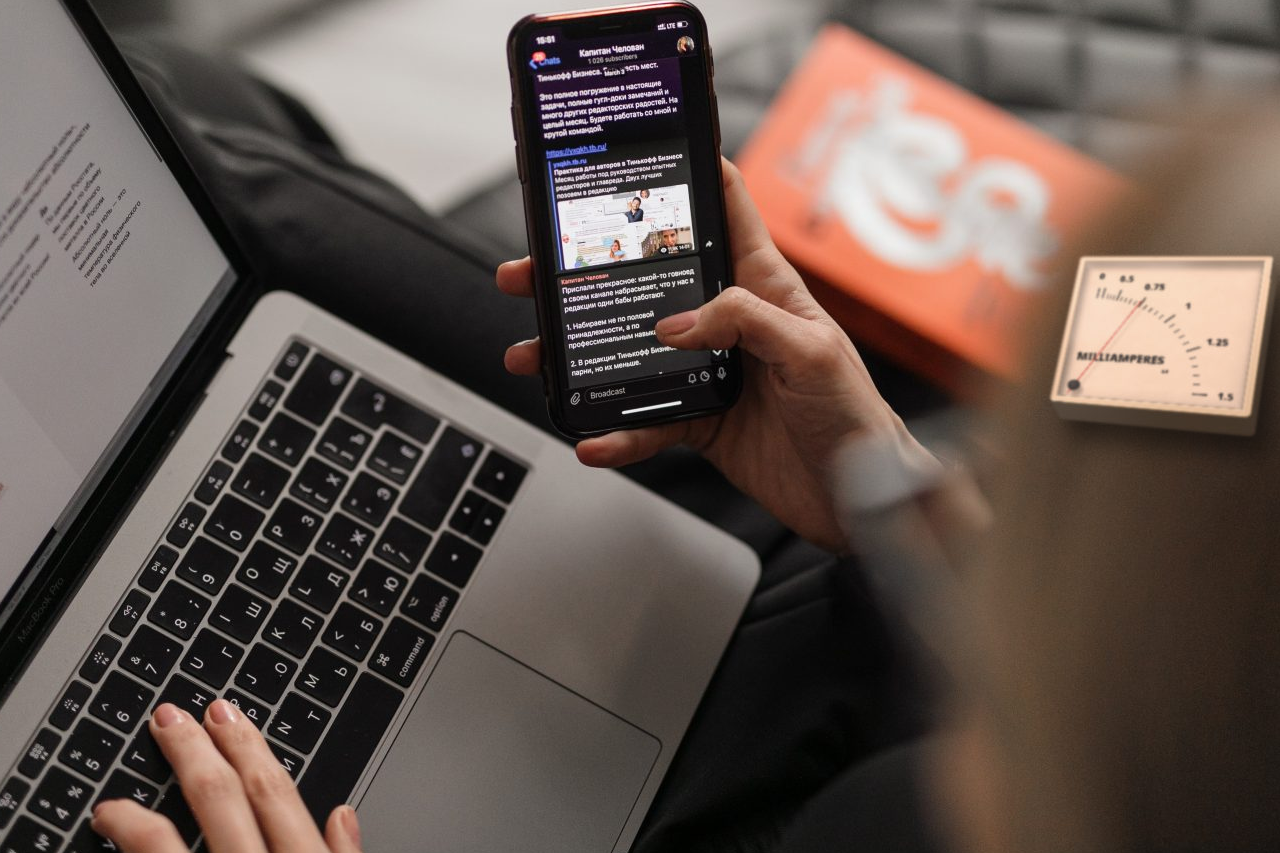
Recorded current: 0.75
